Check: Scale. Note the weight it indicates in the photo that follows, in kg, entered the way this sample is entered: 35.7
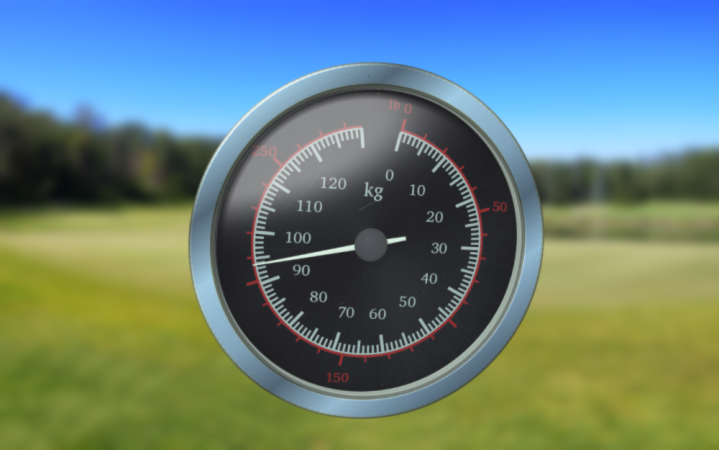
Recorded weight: 94
